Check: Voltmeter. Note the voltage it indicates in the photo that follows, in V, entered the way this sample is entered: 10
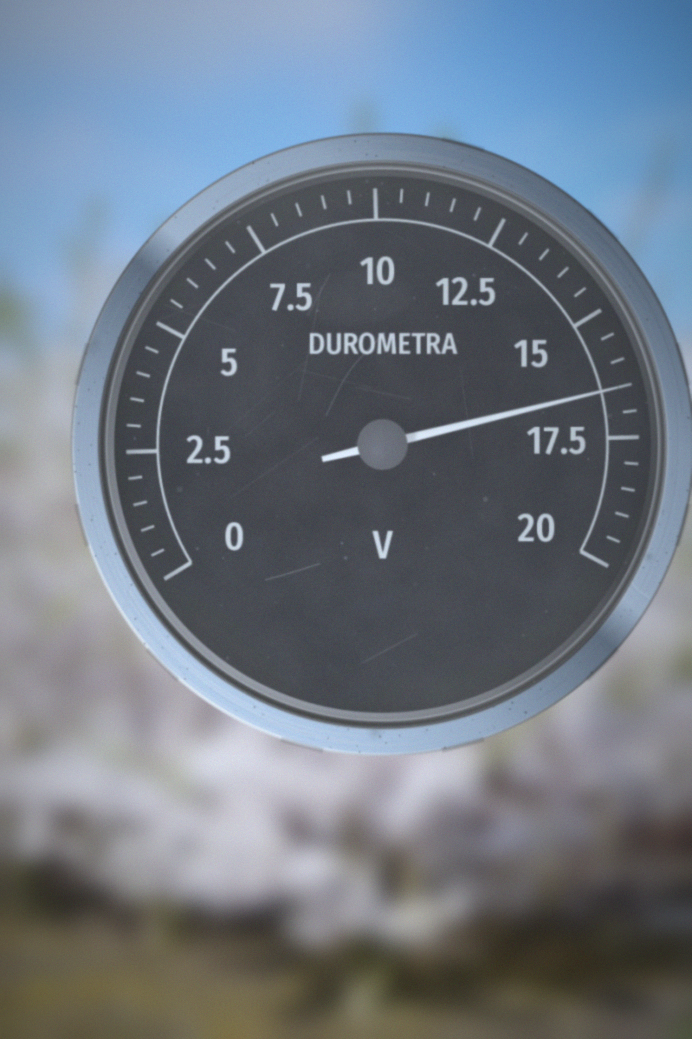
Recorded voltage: 16.5
